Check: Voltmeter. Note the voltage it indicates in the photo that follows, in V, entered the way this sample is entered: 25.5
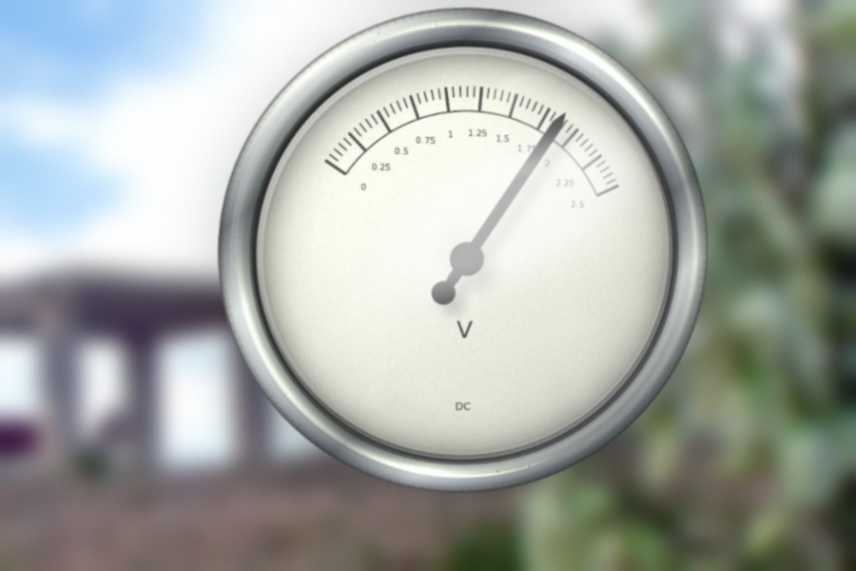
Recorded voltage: 1.85
